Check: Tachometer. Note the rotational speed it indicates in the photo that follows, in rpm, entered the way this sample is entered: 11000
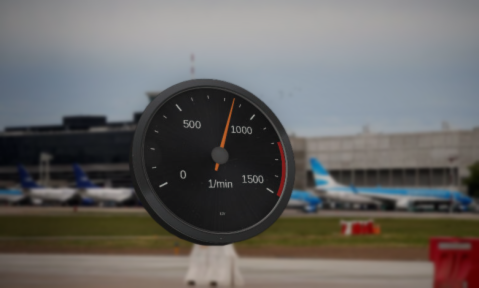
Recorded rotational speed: 850
